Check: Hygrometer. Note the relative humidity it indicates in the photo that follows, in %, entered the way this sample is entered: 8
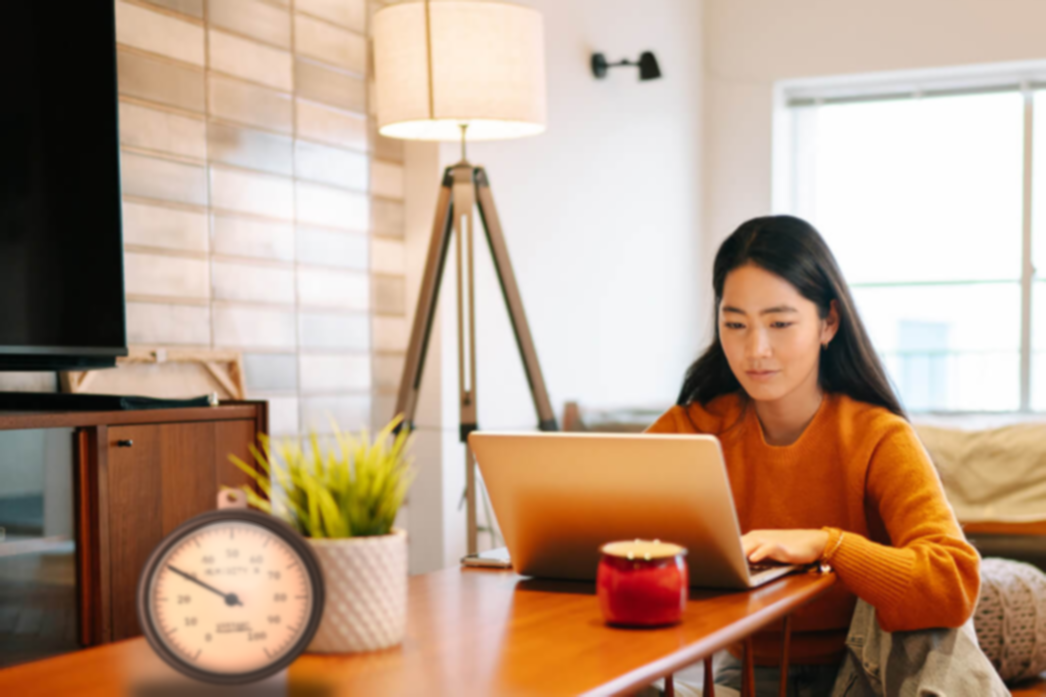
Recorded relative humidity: 30
